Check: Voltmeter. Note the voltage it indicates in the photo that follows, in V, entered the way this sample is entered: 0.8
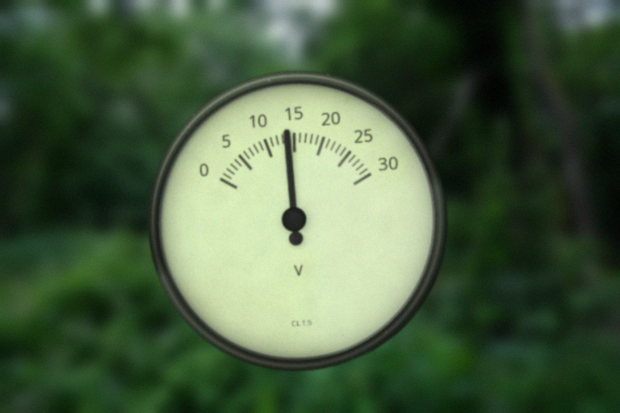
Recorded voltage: 14
